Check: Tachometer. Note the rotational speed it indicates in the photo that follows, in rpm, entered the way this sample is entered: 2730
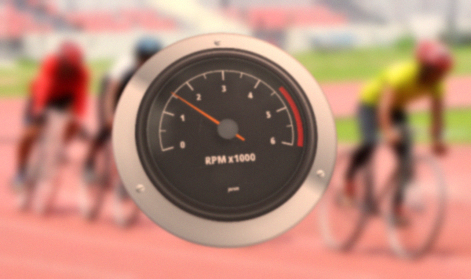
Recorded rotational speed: 1500
